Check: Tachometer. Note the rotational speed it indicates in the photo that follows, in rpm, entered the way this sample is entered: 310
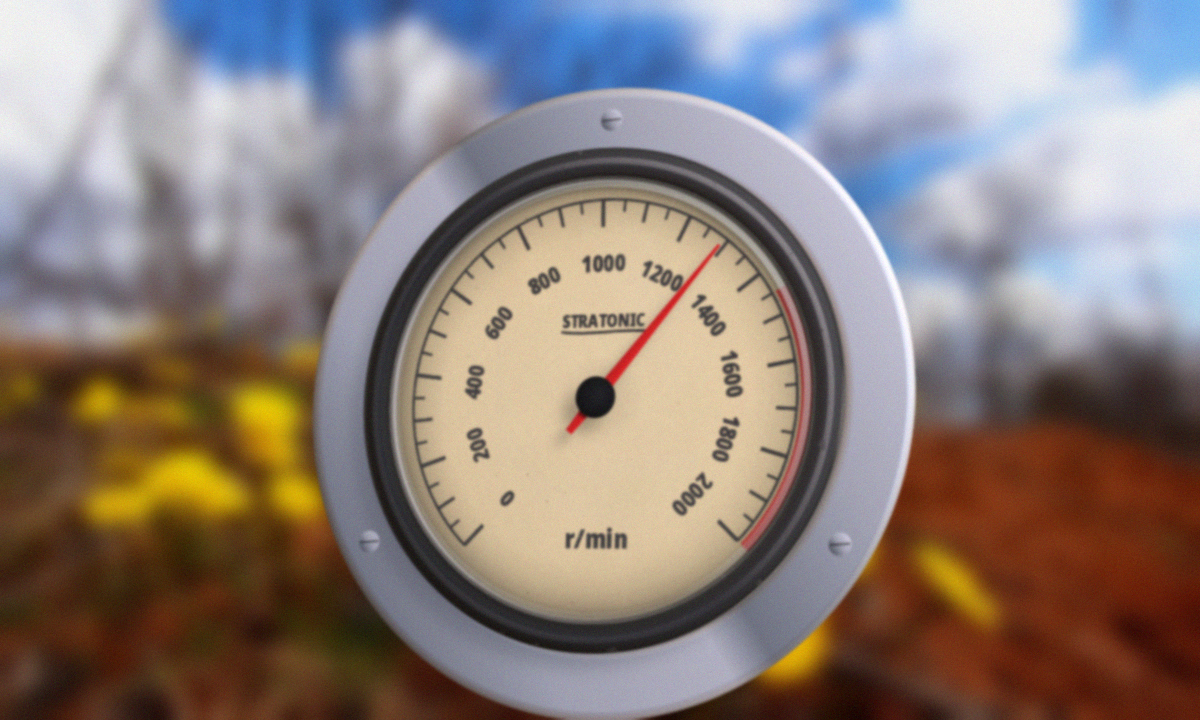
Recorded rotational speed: 1300
